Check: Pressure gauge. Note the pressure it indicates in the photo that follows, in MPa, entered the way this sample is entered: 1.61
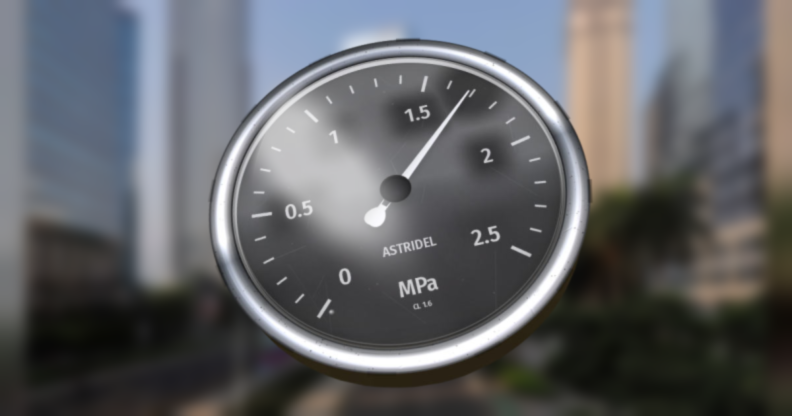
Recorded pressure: 1.7
